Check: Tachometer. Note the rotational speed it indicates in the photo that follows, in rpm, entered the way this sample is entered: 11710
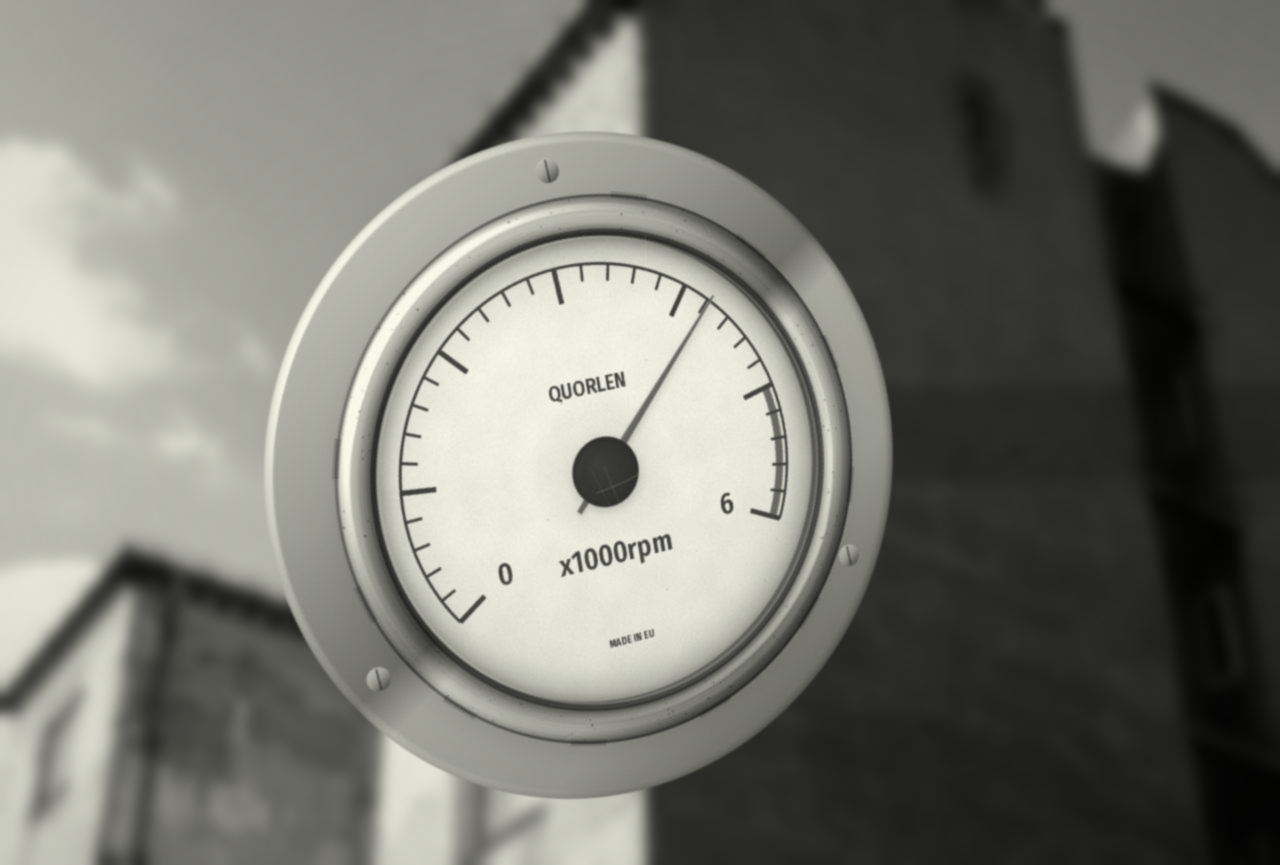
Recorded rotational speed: 4200
